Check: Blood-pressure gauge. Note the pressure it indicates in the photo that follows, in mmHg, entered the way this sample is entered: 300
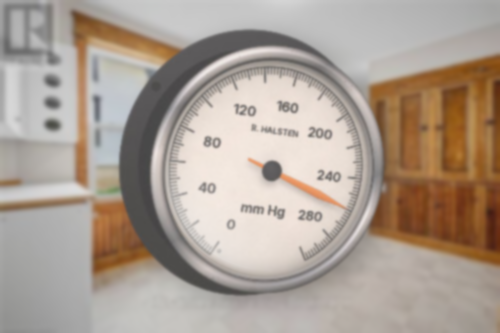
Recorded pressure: 260
